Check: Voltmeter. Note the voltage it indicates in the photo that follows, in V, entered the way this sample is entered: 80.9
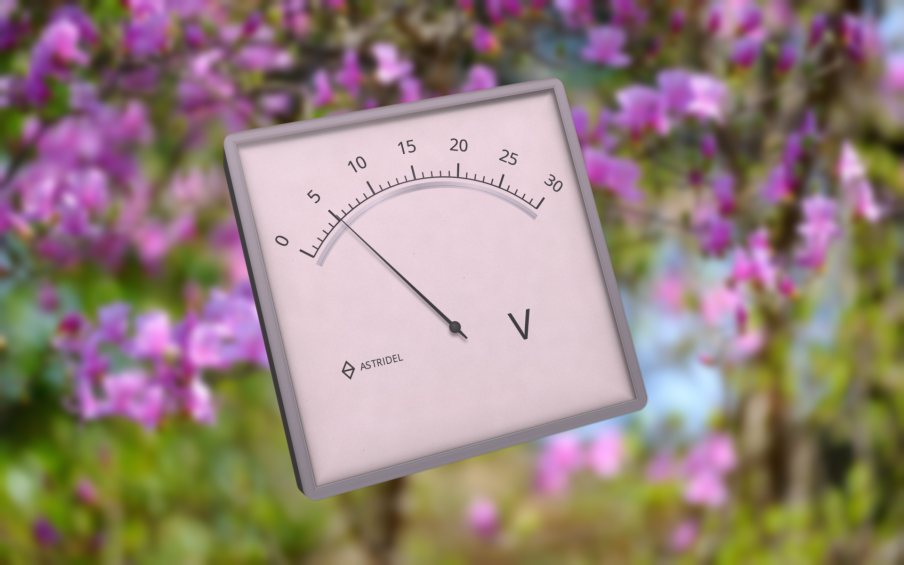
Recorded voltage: 5
